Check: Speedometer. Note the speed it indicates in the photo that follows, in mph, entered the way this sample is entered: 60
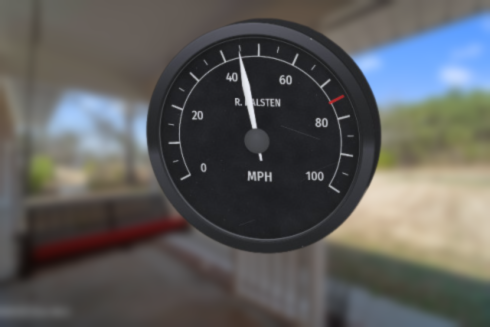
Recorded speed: 45
